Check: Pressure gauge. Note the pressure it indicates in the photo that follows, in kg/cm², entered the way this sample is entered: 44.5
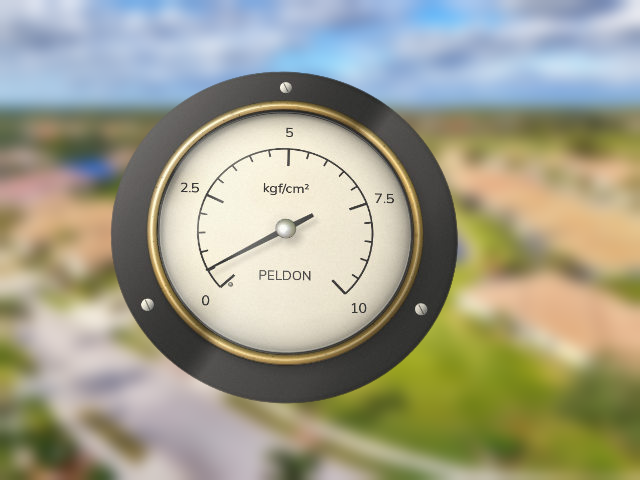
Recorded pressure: 0.5
